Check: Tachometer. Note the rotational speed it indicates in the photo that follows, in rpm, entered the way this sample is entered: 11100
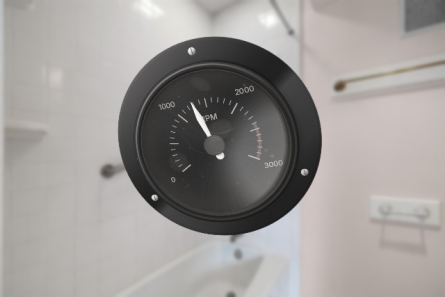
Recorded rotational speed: 1300
